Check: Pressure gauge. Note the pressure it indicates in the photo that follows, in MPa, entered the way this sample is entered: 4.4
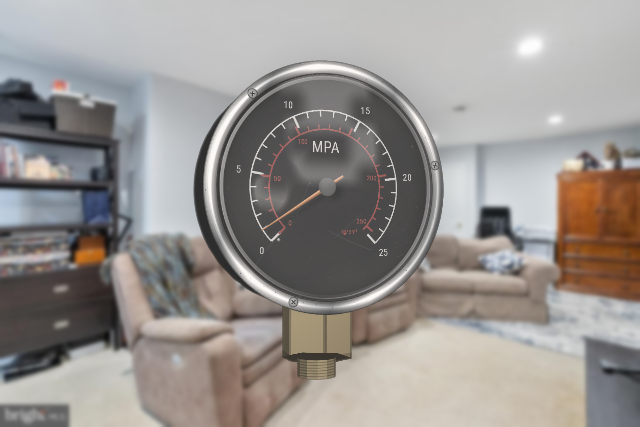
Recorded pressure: 1
